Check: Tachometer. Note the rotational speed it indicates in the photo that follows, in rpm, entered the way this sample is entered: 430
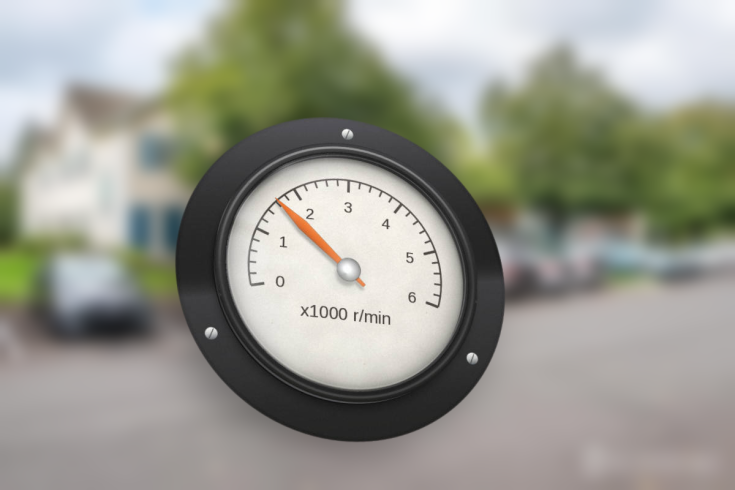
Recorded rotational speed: 1600
